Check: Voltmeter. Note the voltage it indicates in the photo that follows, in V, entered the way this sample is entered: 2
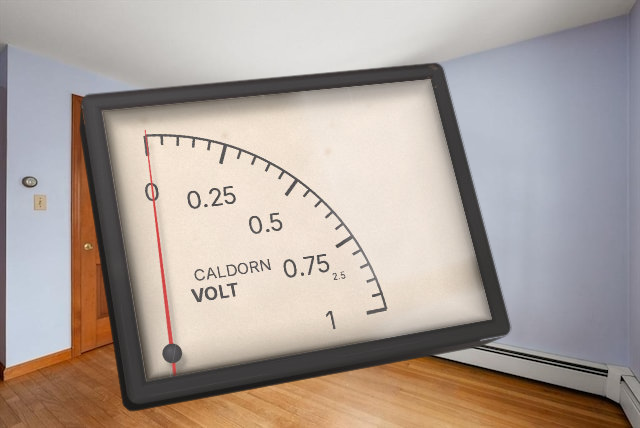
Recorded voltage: 0
